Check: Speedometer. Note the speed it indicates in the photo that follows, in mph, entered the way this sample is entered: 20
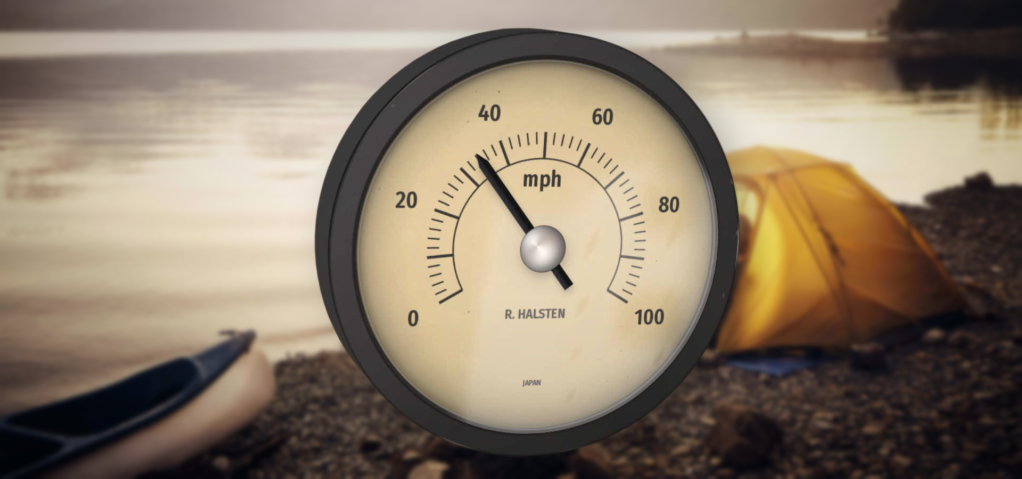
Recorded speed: 34
